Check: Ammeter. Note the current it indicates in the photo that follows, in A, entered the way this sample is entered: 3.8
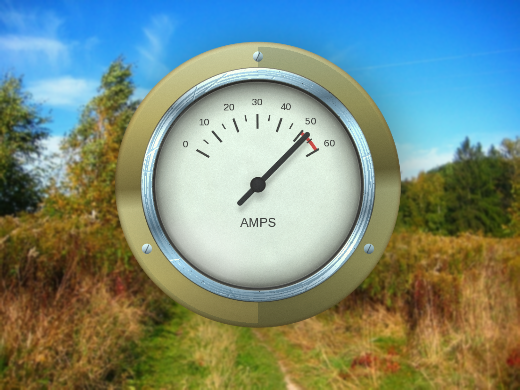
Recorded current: 52.5
